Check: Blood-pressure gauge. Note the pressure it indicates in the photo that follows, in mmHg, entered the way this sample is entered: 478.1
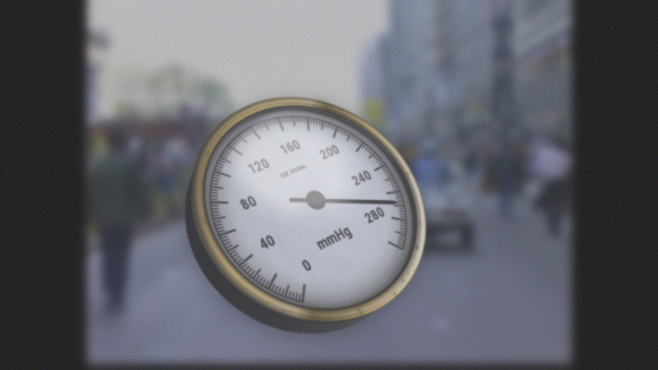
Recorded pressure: 270
